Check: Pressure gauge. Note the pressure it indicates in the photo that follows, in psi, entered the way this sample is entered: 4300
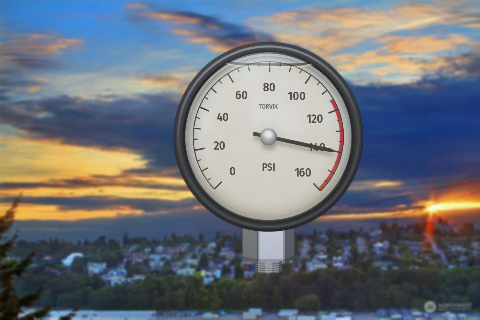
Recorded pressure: 140
